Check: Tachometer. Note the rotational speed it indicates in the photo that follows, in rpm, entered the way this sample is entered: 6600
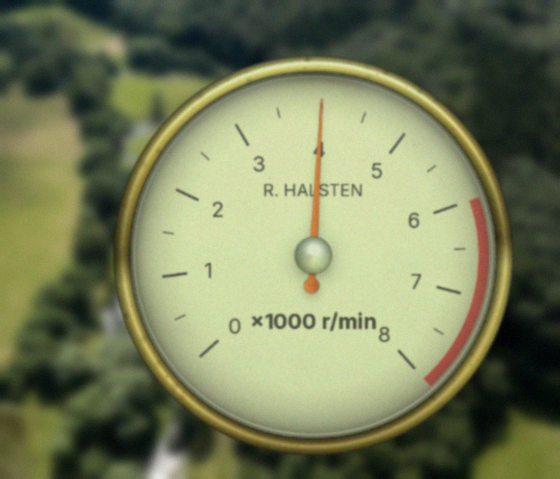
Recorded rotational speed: 4000
